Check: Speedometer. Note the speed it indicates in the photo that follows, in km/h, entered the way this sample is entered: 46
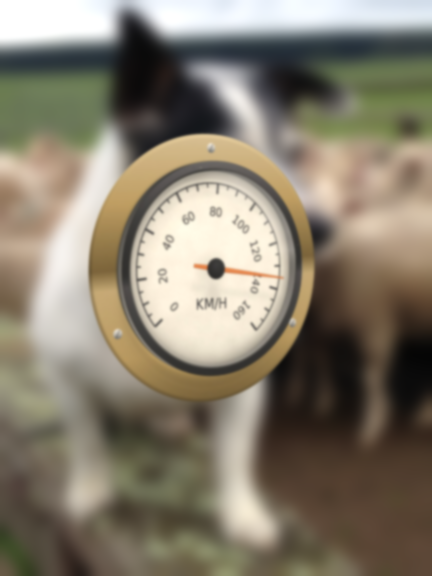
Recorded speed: 135
